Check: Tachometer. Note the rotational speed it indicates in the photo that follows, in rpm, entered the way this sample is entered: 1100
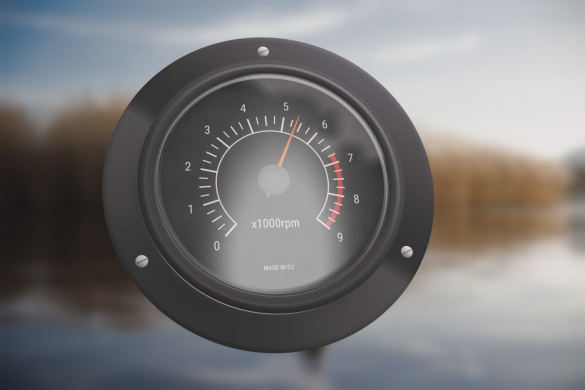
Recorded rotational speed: 5375
